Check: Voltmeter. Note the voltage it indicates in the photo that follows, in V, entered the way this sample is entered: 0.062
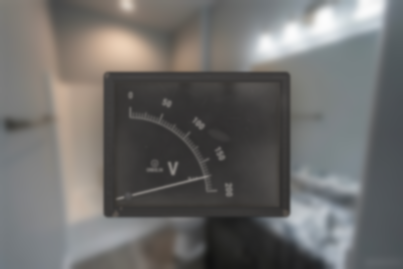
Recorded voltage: 175
